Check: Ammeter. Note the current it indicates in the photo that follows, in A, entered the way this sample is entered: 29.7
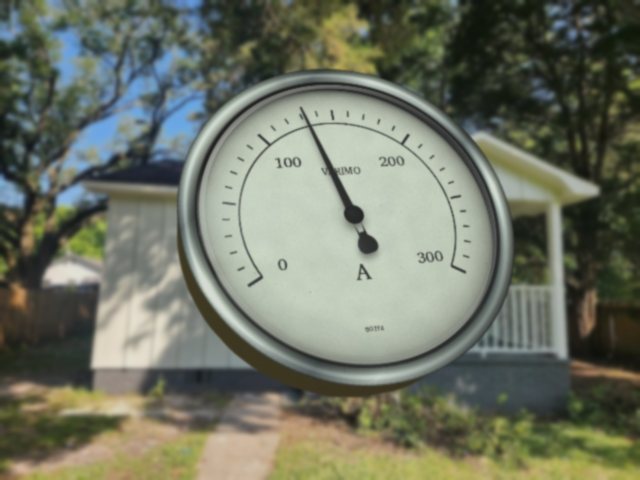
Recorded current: 130
